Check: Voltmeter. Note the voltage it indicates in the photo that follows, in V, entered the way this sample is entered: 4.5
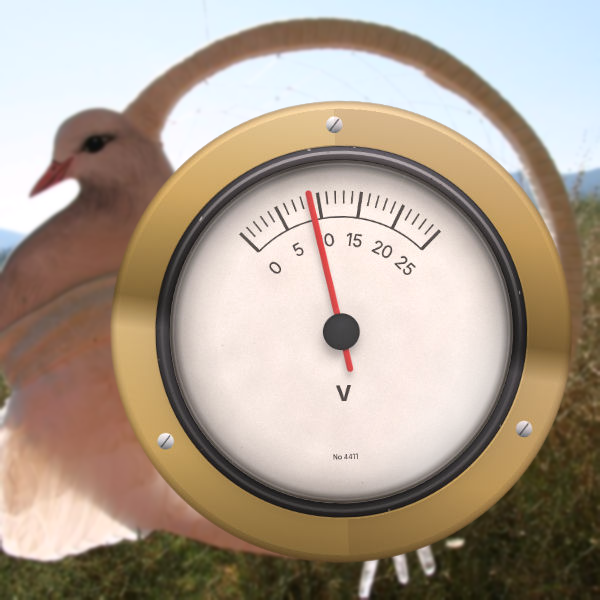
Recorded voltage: 9
